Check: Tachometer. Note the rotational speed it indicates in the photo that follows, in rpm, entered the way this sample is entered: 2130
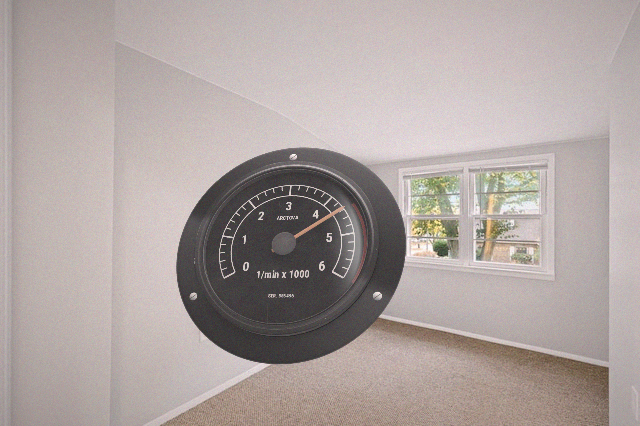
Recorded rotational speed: 4400
